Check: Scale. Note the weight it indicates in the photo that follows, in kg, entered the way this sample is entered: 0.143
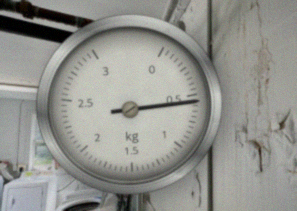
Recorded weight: 0.55
